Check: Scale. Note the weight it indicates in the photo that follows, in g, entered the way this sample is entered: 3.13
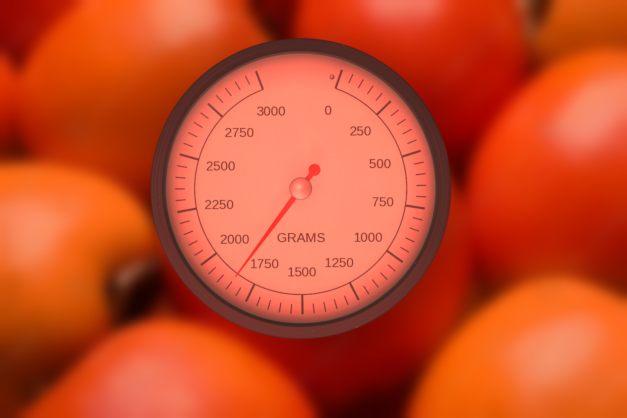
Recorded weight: 1850
